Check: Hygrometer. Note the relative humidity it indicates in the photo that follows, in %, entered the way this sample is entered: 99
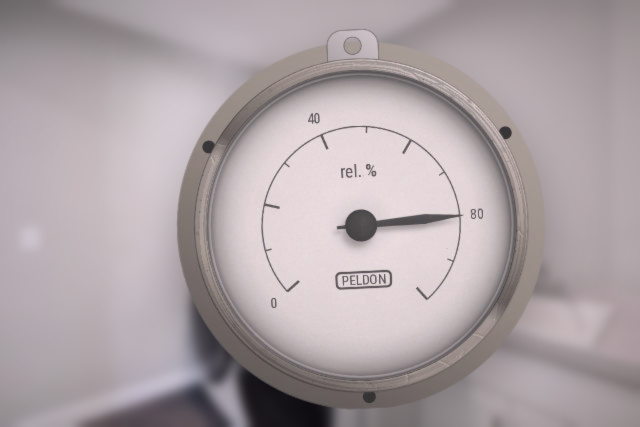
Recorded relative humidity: 80
